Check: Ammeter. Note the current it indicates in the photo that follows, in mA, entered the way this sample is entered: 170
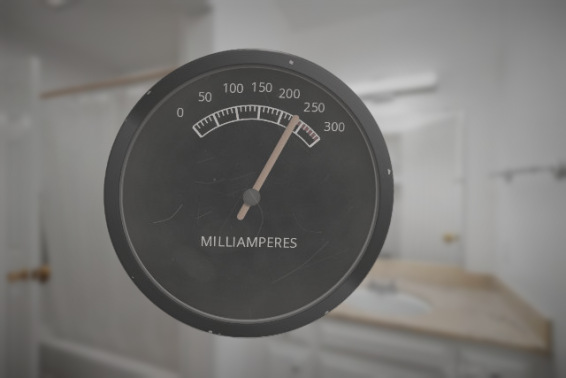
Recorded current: 230
